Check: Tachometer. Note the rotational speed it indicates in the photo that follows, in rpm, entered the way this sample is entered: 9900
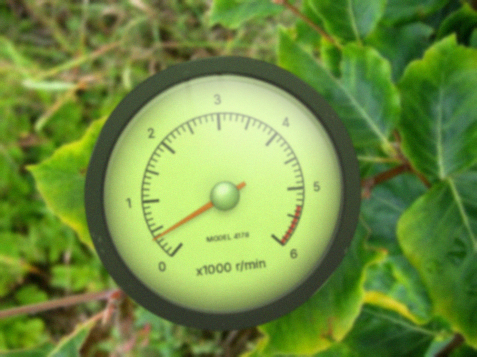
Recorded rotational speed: 400
